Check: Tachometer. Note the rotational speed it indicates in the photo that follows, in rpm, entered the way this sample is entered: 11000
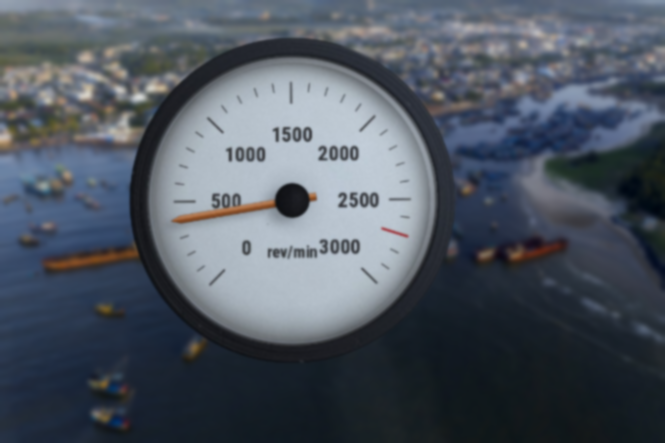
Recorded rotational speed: 400
